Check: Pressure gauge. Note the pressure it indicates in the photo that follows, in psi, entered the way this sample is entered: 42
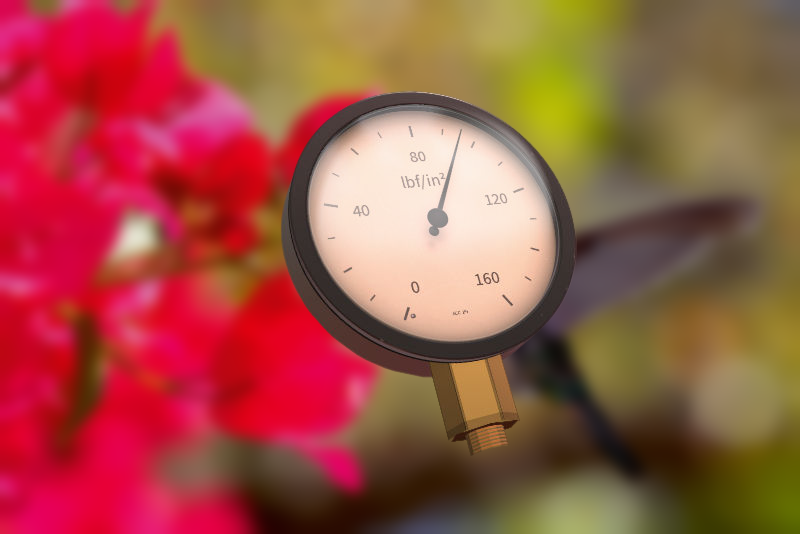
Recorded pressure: 95
